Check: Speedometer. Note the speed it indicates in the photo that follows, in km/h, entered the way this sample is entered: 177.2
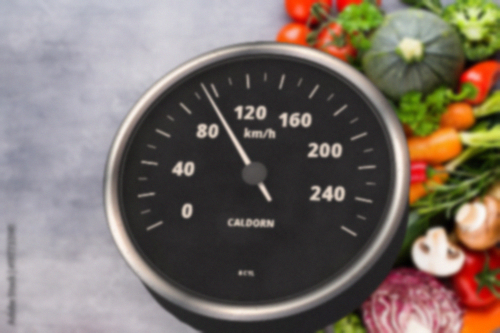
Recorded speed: 95
